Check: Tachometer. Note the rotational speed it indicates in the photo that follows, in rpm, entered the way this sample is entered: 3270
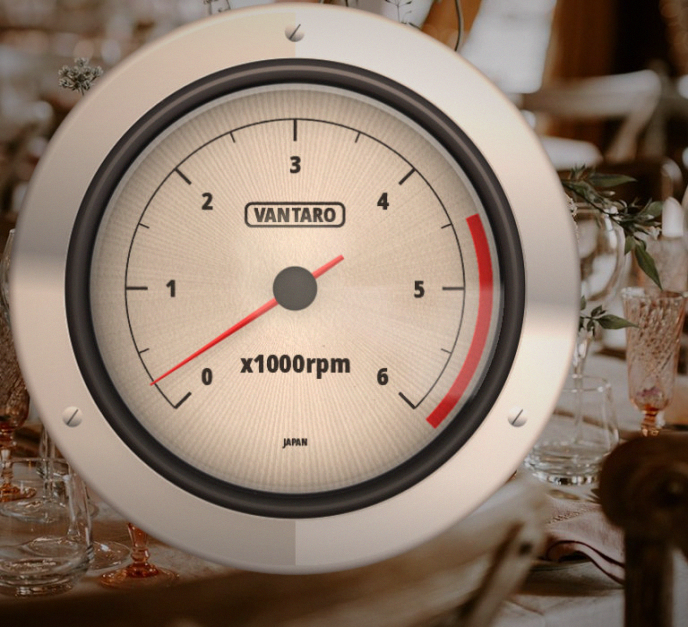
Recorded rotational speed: 250
